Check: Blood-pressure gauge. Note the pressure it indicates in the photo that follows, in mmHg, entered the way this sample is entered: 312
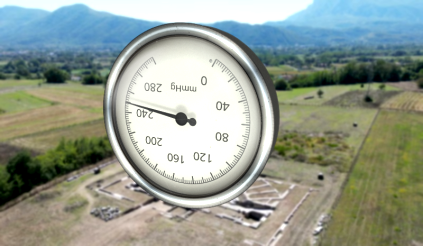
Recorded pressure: 250
